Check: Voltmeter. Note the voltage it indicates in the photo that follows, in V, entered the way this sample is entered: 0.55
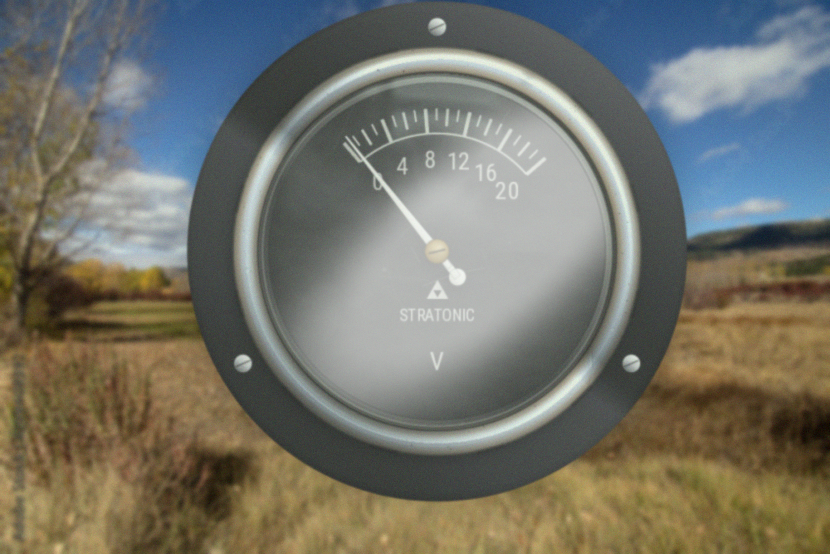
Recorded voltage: 0.5
